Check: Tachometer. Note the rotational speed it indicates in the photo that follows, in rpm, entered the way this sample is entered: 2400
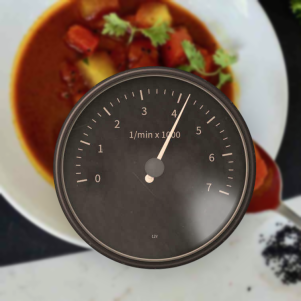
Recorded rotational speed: 4200
